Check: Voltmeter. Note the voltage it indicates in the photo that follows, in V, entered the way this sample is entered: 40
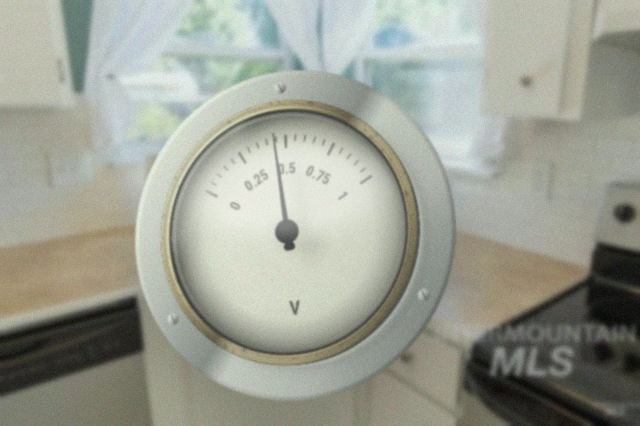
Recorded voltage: 0.45
